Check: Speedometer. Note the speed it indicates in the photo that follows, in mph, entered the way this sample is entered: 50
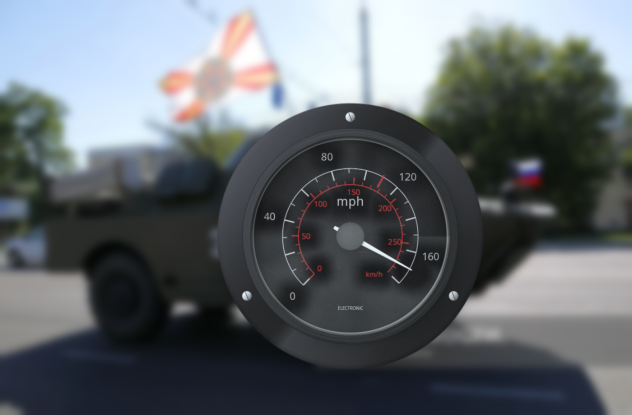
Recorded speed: 170
